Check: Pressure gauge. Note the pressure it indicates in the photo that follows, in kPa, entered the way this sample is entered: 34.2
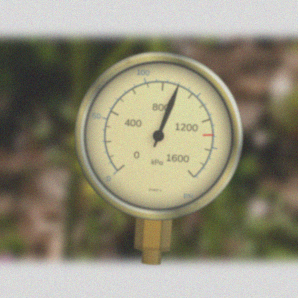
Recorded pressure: 900
